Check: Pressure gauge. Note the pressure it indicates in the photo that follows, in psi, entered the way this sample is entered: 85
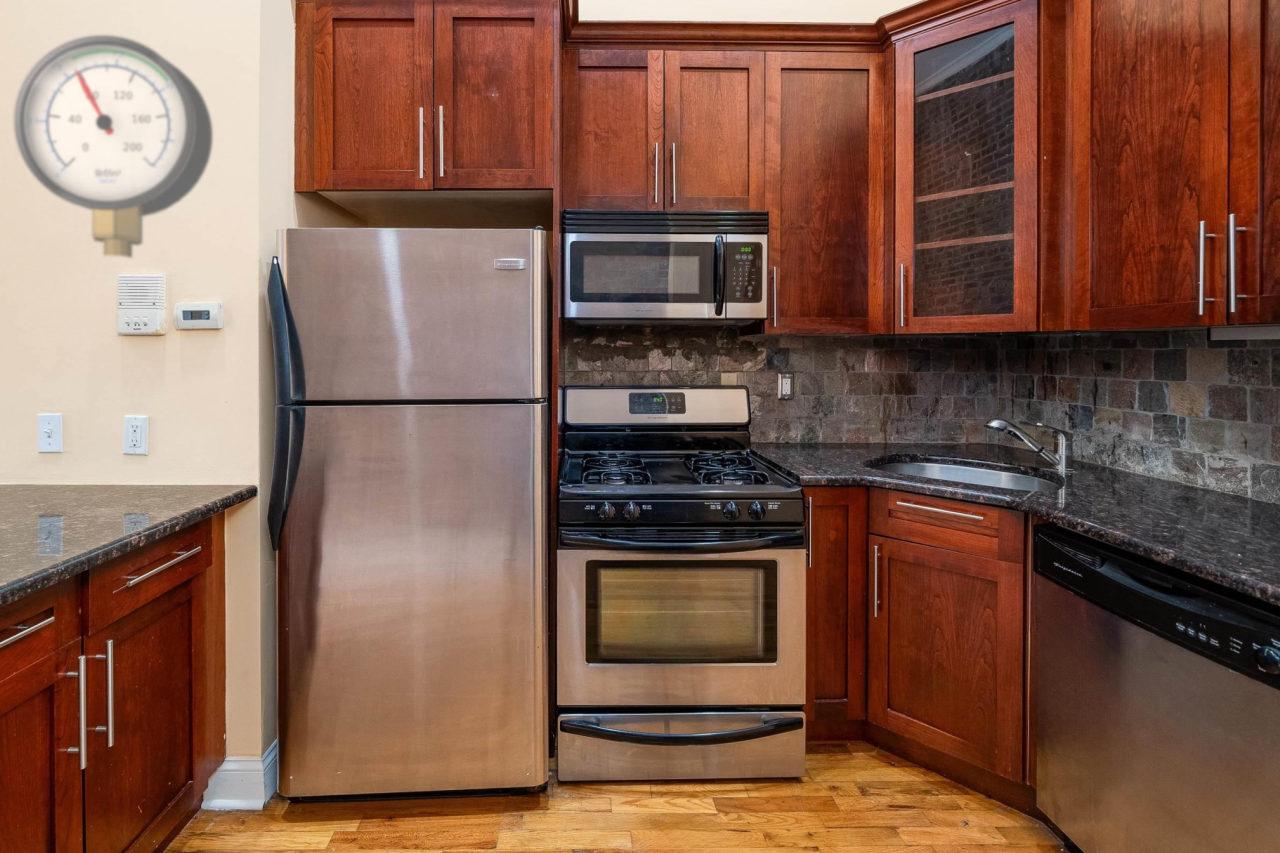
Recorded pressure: 80
